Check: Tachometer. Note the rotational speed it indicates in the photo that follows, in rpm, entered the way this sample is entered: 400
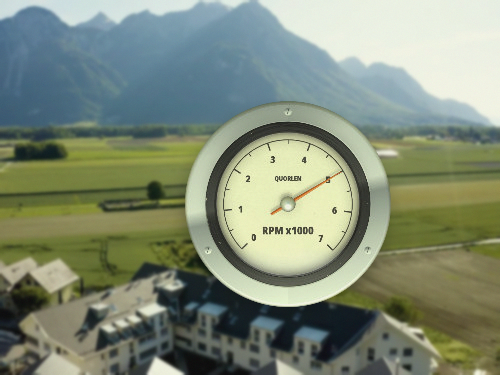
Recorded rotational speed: 5000
